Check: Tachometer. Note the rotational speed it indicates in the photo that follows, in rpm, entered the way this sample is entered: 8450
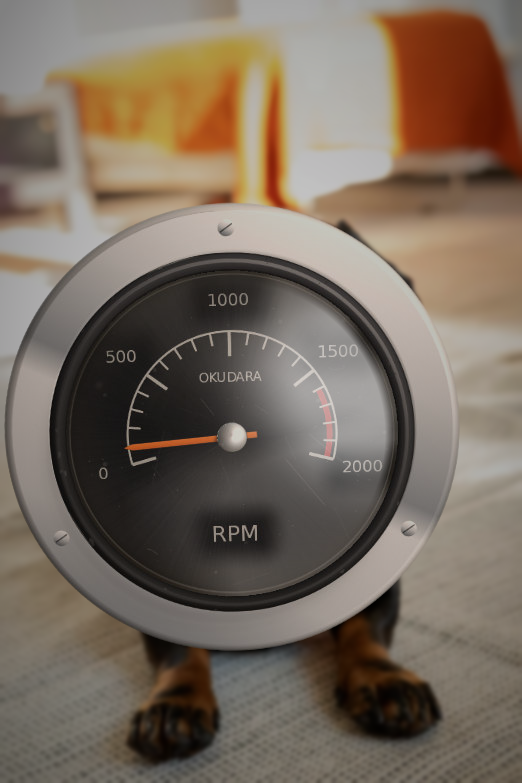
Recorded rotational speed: 100
